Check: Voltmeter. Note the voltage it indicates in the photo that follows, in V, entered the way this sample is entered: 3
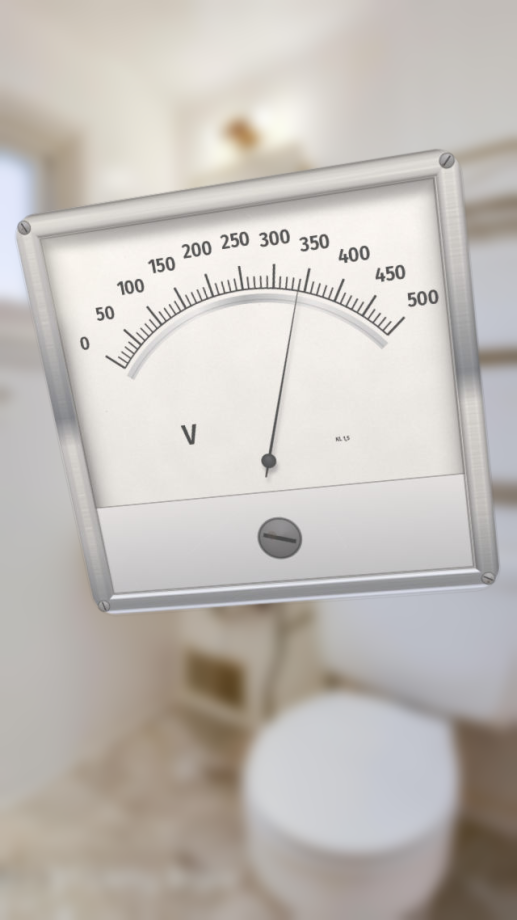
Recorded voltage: 340
